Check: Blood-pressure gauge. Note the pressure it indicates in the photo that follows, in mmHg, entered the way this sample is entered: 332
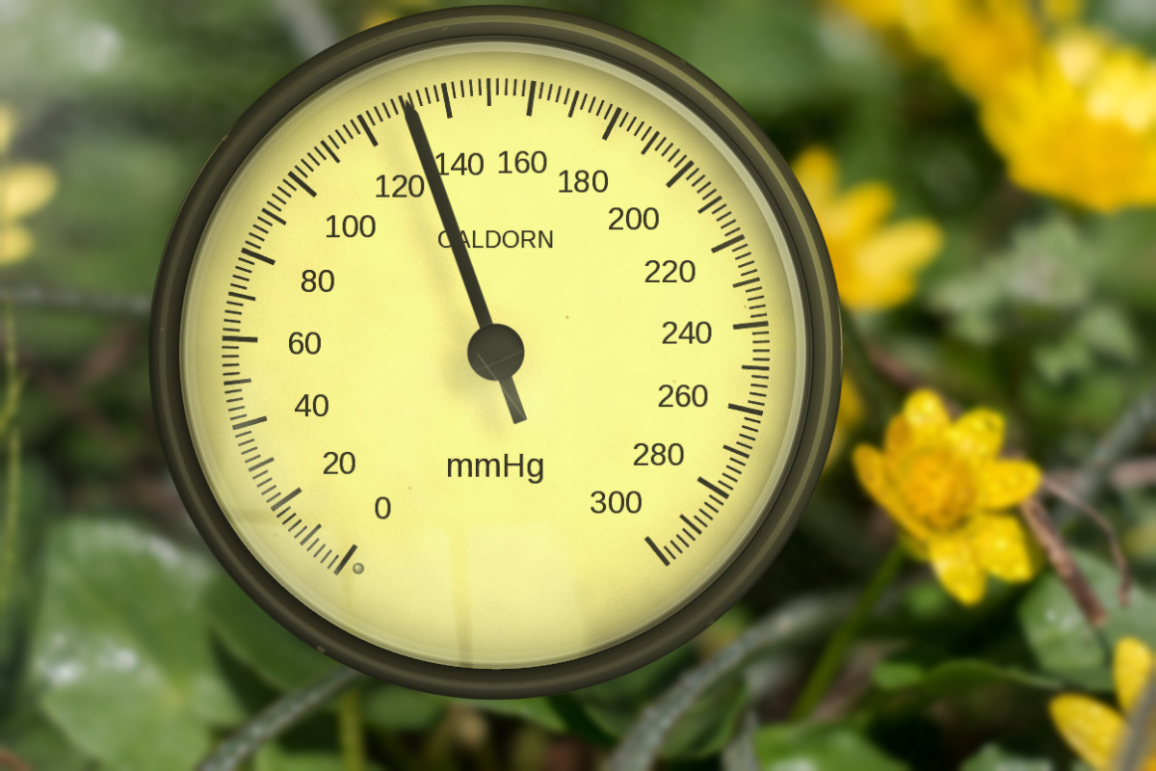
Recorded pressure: 131
